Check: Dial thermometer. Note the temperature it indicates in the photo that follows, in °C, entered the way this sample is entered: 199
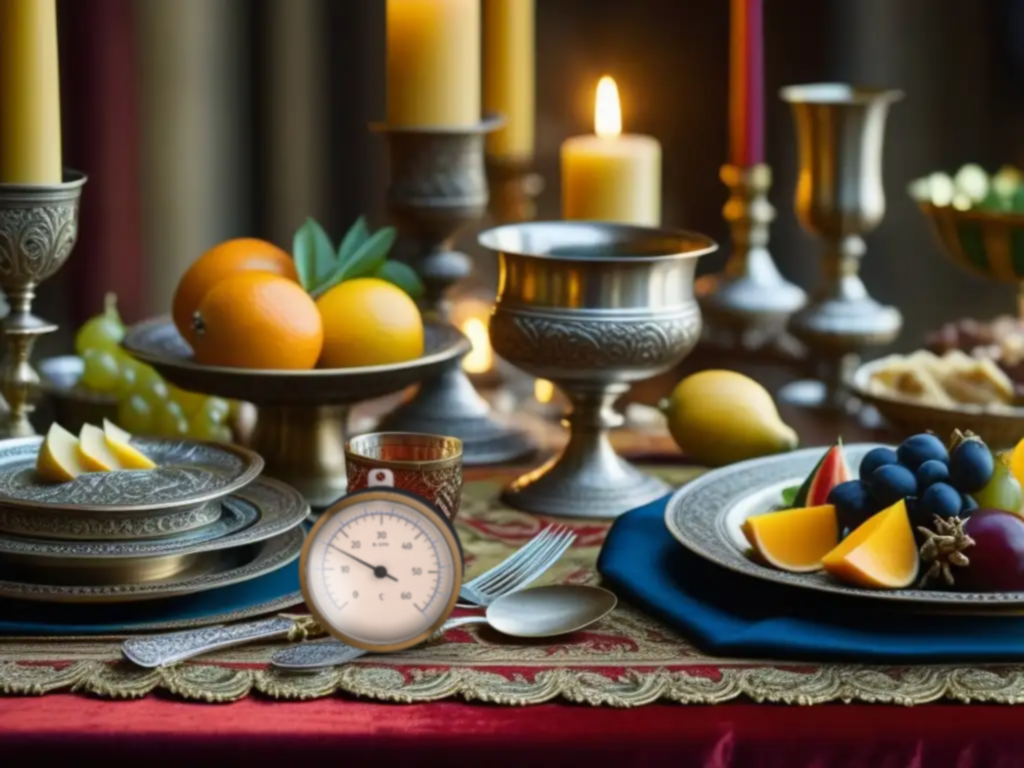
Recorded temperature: 16
